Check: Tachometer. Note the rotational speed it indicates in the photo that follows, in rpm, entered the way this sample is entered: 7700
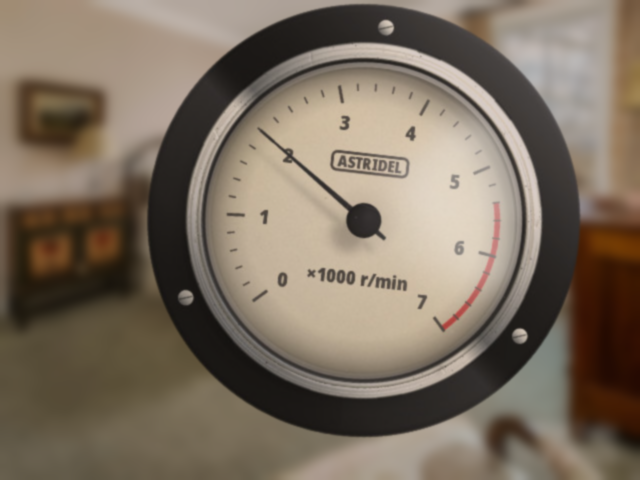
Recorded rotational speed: 2000
